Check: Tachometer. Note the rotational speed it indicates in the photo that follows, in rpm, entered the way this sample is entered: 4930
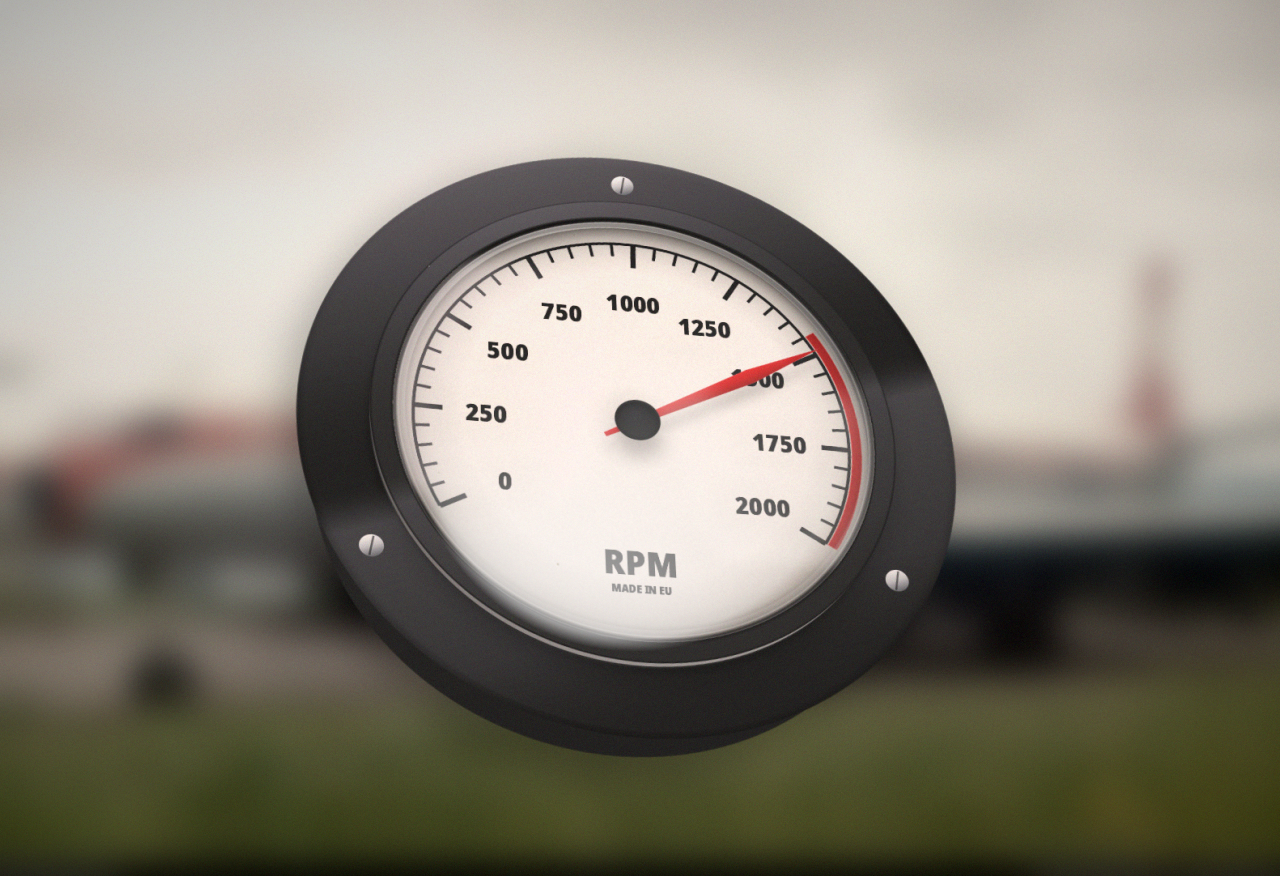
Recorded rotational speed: 1500
